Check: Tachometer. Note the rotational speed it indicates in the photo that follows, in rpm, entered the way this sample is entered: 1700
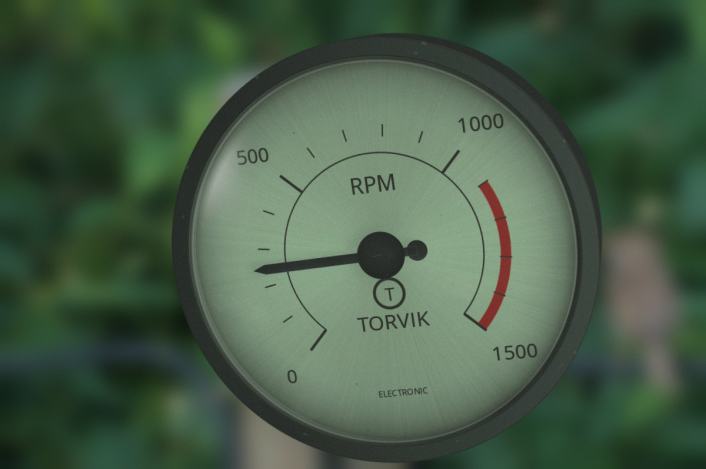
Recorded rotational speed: 250
